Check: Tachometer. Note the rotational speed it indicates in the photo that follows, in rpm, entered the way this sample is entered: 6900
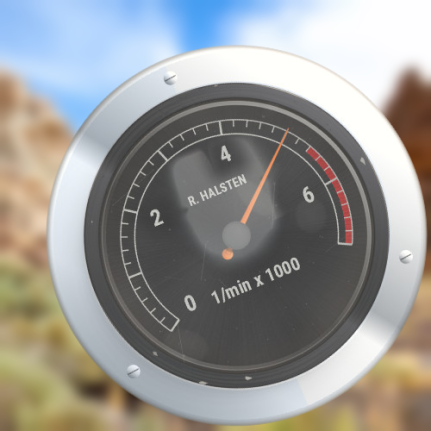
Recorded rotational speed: 5000
